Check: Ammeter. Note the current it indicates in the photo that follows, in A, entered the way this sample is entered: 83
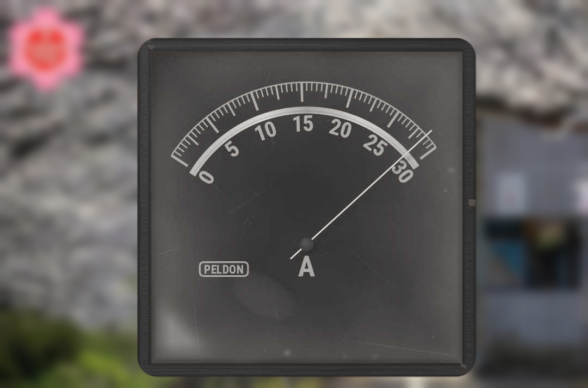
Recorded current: 28.5
